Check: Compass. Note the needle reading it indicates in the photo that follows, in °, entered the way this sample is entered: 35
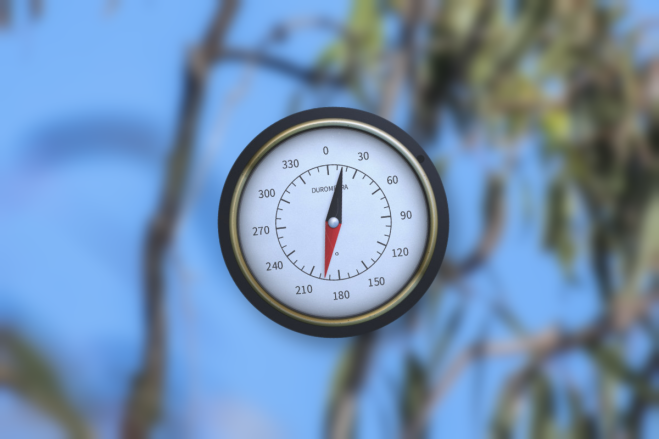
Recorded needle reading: 195
